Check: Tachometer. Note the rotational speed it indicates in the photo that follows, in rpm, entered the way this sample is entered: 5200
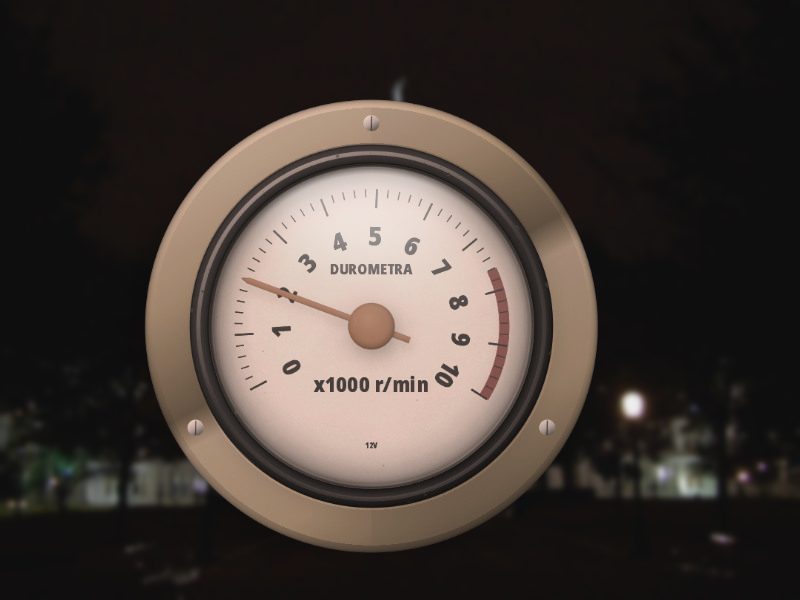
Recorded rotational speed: 2000
